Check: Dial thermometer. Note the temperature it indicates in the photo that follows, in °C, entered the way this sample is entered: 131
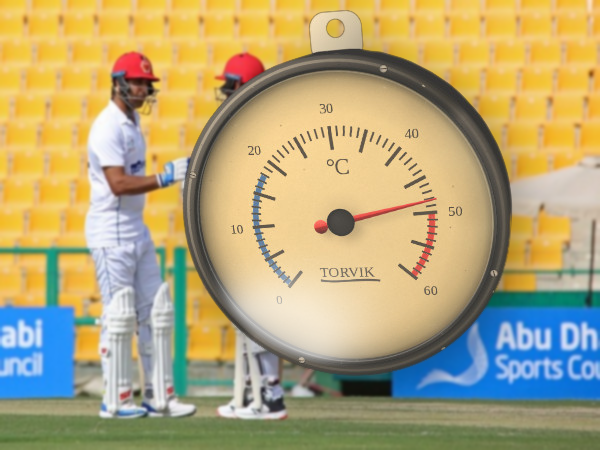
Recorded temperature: 48
